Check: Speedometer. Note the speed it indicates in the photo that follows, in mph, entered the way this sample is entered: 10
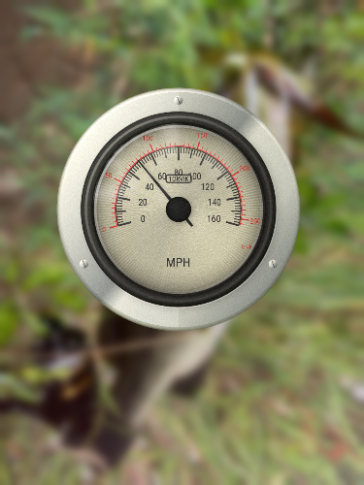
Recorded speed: 50
